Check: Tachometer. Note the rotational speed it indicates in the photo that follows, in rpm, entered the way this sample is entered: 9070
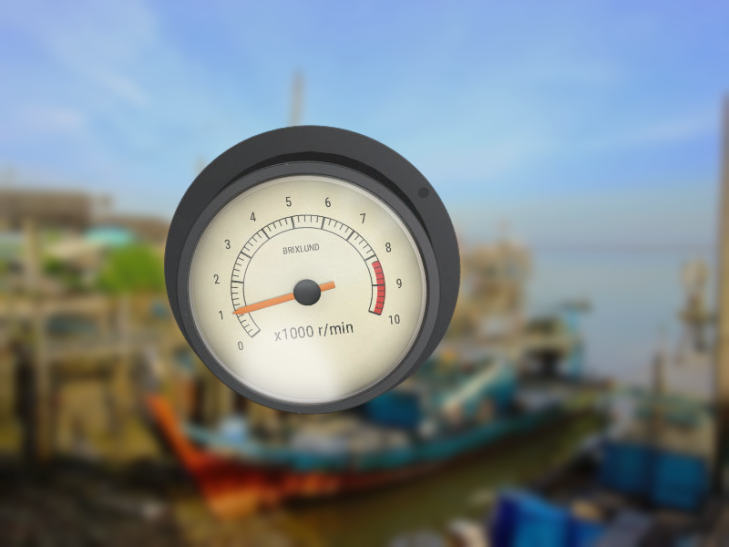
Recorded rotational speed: 1000
